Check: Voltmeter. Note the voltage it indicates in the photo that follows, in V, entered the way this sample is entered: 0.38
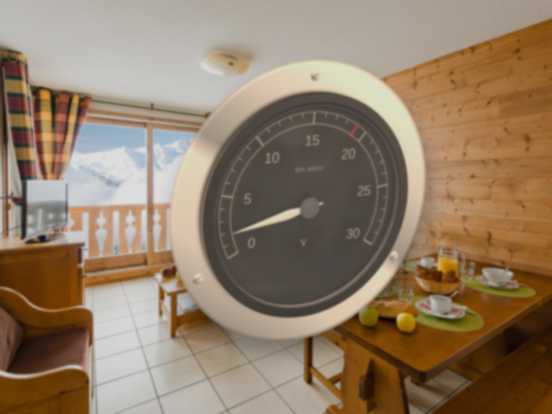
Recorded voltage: 2
